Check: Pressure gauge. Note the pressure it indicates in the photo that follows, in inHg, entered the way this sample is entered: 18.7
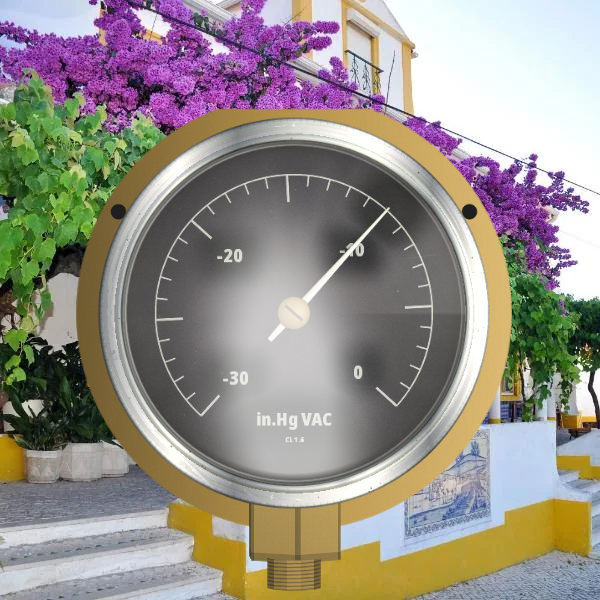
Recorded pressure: -10
